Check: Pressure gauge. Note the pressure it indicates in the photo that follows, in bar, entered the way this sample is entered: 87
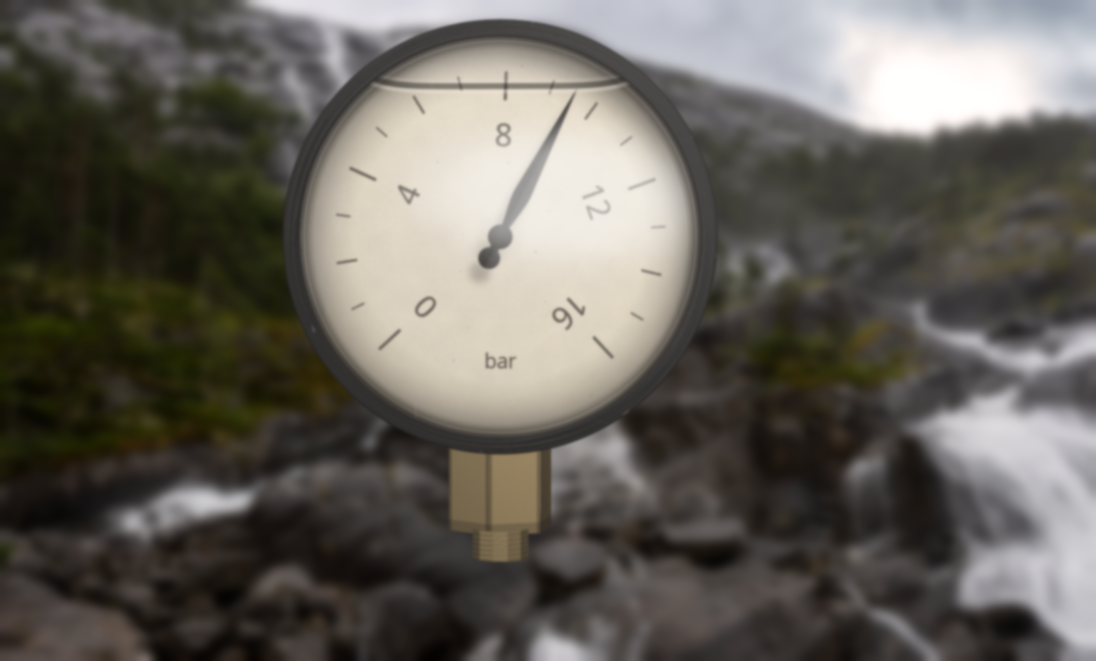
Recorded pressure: 9.5
